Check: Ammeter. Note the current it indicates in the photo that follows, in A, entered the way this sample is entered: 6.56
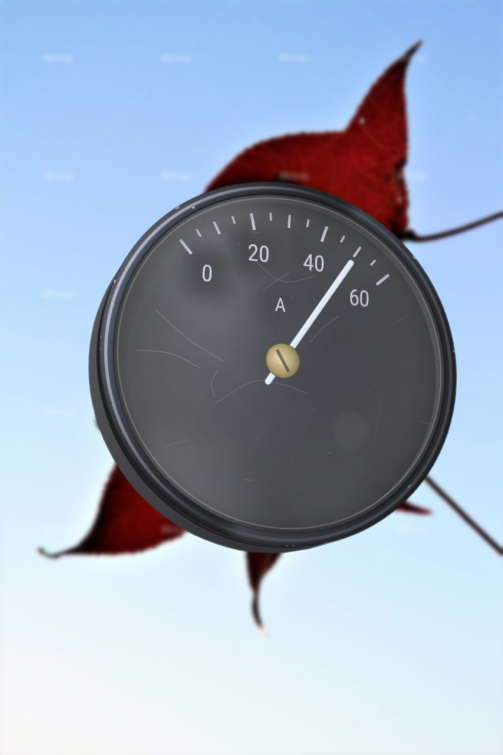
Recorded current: 50
